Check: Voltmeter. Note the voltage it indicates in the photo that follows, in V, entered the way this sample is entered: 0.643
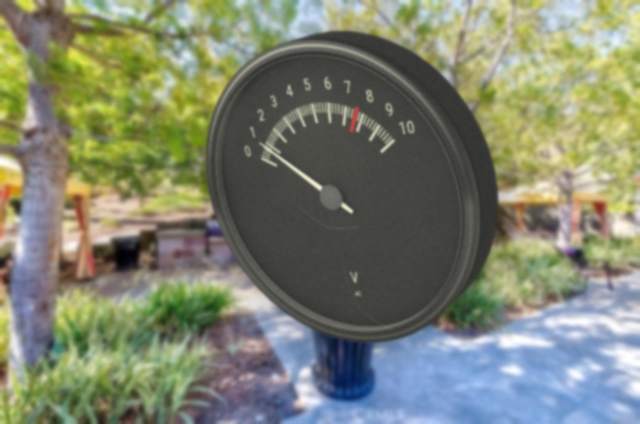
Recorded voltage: 1
